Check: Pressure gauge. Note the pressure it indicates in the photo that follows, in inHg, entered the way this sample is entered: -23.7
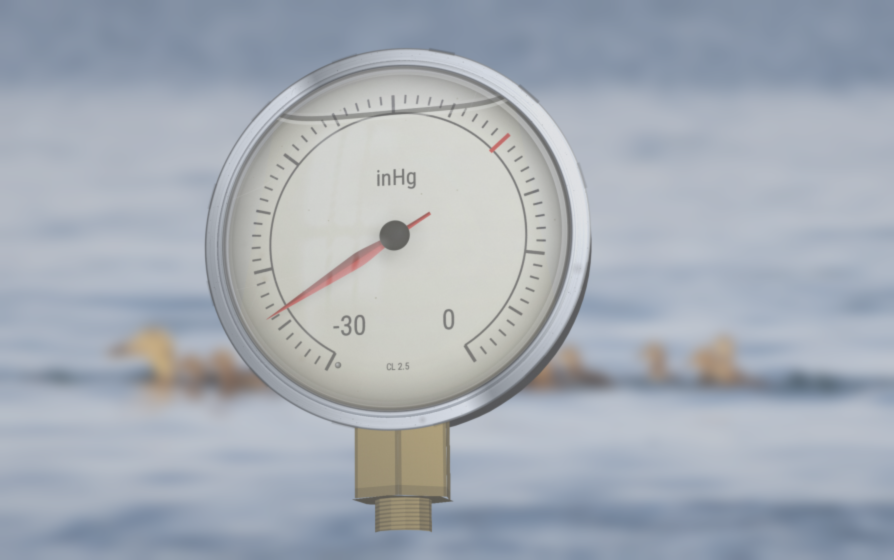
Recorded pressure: -27
